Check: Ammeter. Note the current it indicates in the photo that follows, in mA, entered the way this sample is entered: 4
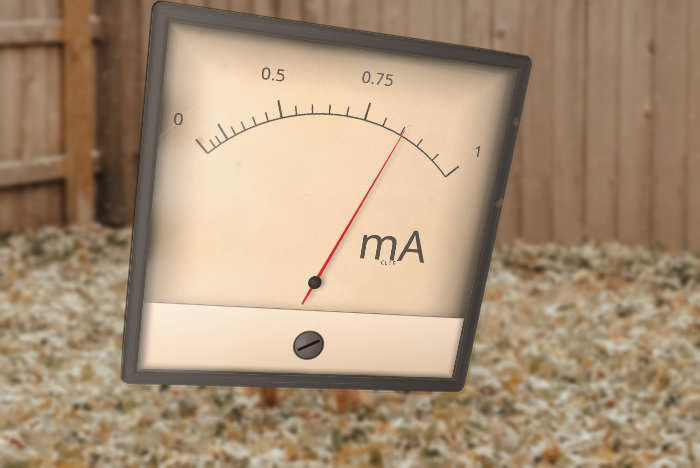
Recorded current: 0.85
